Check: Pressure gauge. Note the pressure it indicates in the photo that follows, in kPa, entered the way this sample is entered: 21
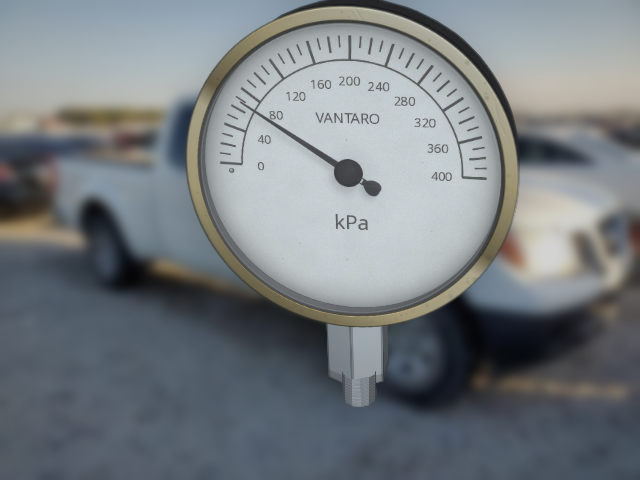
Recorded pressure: 70
